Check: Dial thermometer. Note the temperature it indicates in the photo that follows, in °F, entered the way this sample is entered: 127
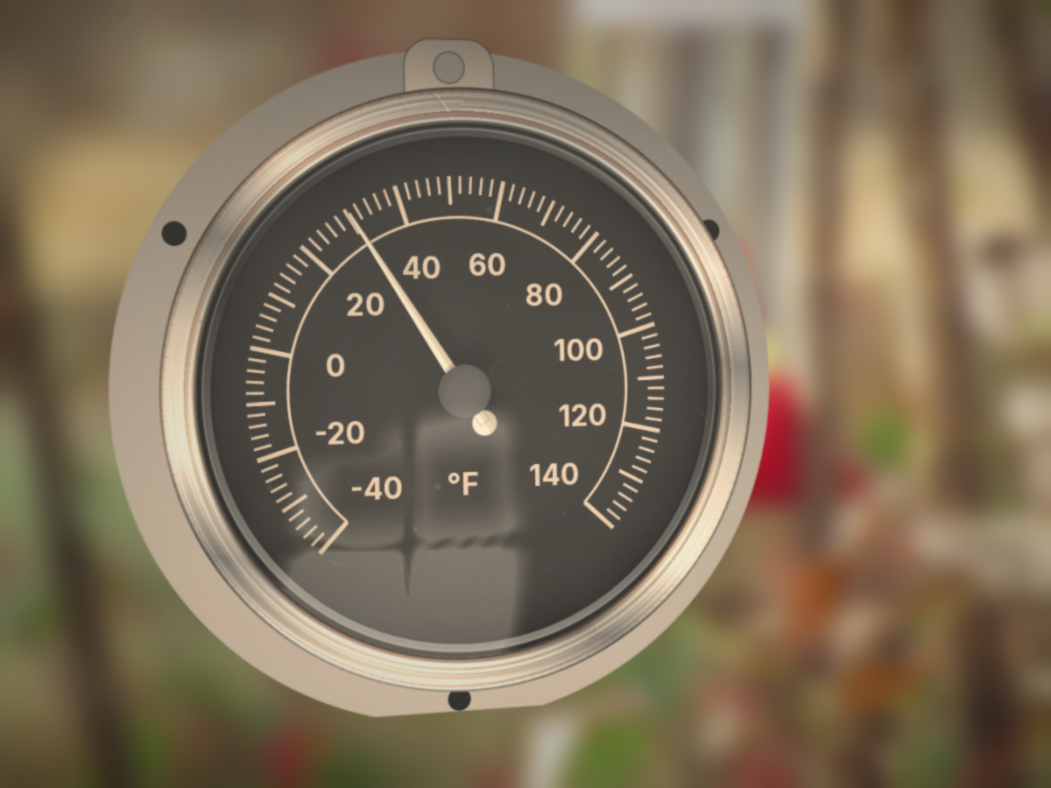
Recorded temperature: 30
